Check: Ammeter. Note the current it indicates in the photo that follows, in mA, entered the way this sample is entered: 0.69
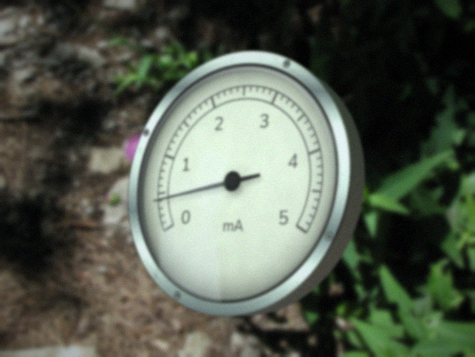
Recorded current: 0.4
